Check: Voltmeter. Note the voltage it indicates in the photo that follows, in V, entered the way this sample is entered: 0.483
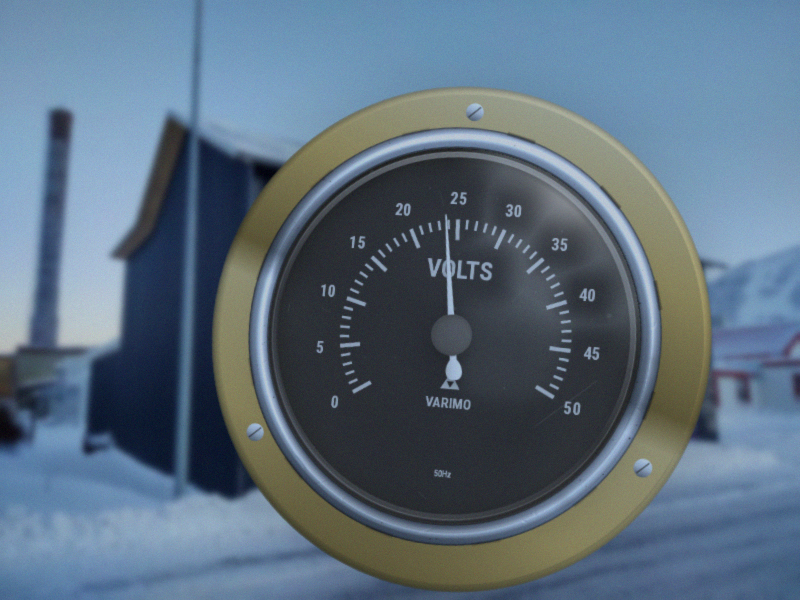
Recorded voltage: 24
